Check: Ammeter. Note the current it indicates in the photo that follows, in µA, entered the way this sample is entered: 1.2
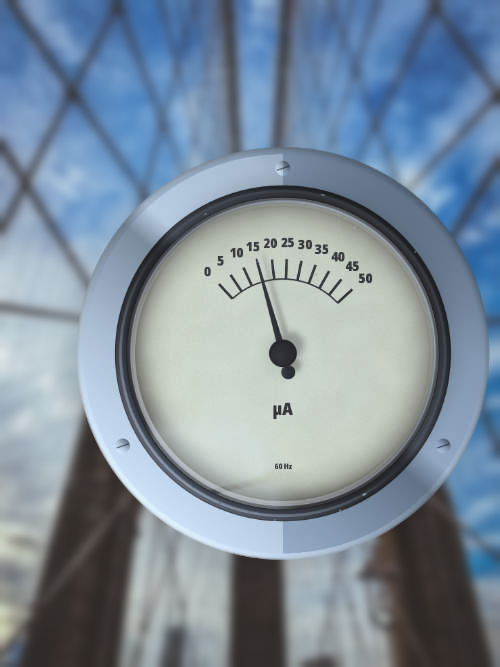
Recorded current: 15
